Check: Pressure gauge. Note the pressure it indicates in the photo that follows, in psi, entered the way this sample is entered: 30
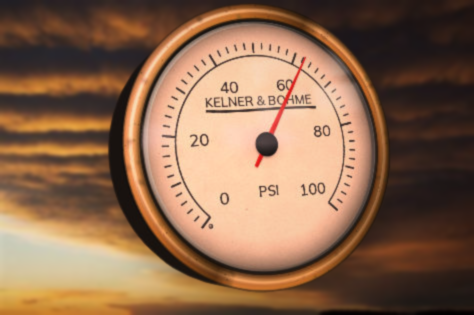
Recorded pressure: 62
